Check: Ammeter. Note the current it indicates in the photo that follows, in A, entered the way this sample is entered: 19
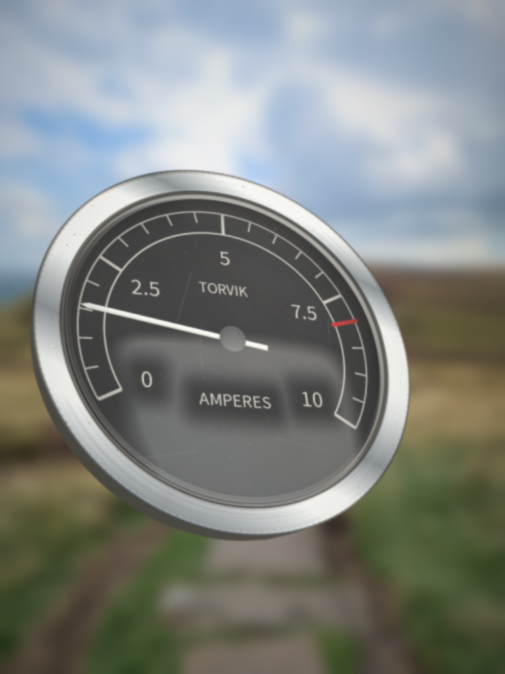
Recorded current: 1.5
